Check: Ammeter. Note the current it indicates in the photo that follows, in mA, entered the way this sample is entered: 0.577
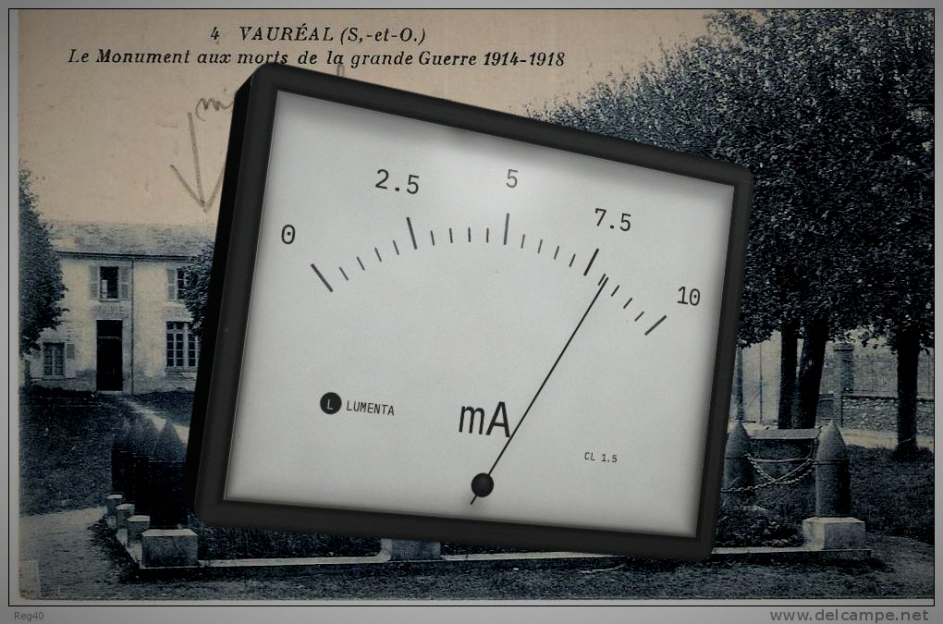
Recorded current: 8
